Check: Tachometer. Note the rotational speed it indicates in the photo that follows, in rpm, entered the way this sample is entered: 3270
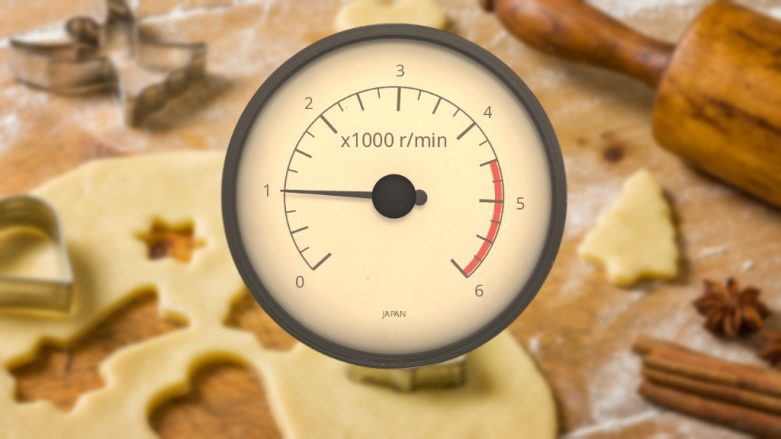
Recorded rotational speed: 1000
